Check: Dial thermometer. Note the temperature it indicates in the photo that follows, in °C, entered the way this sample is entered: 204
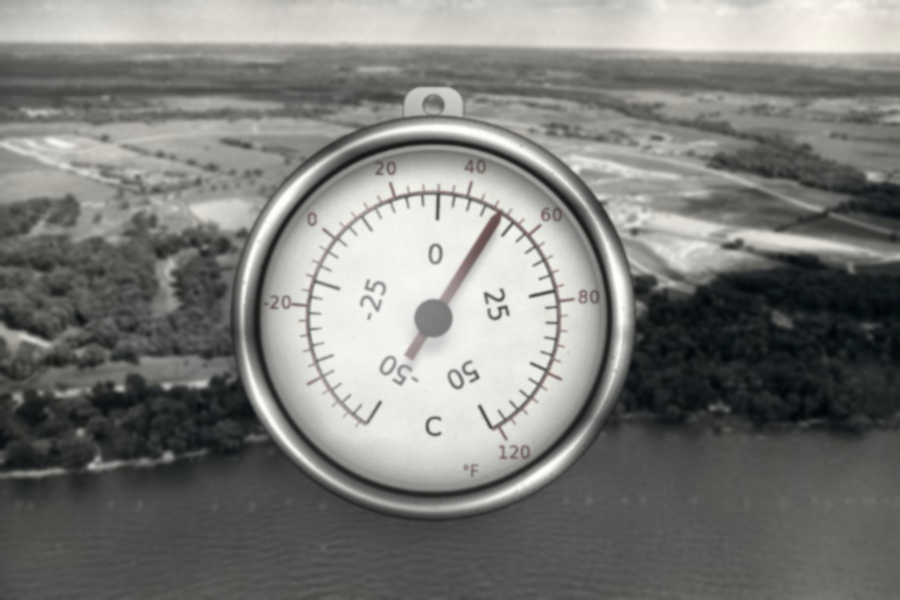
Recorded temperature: 10
